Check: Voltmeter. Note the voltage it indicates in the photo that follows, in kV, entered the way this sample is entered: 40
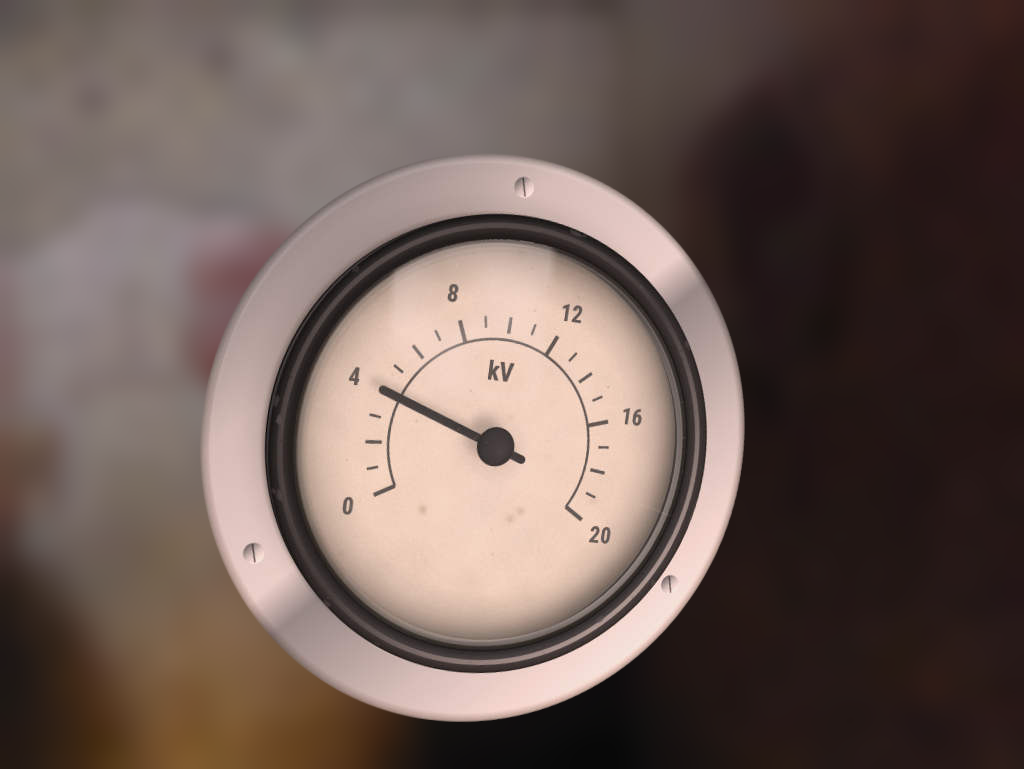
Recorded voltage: 4
